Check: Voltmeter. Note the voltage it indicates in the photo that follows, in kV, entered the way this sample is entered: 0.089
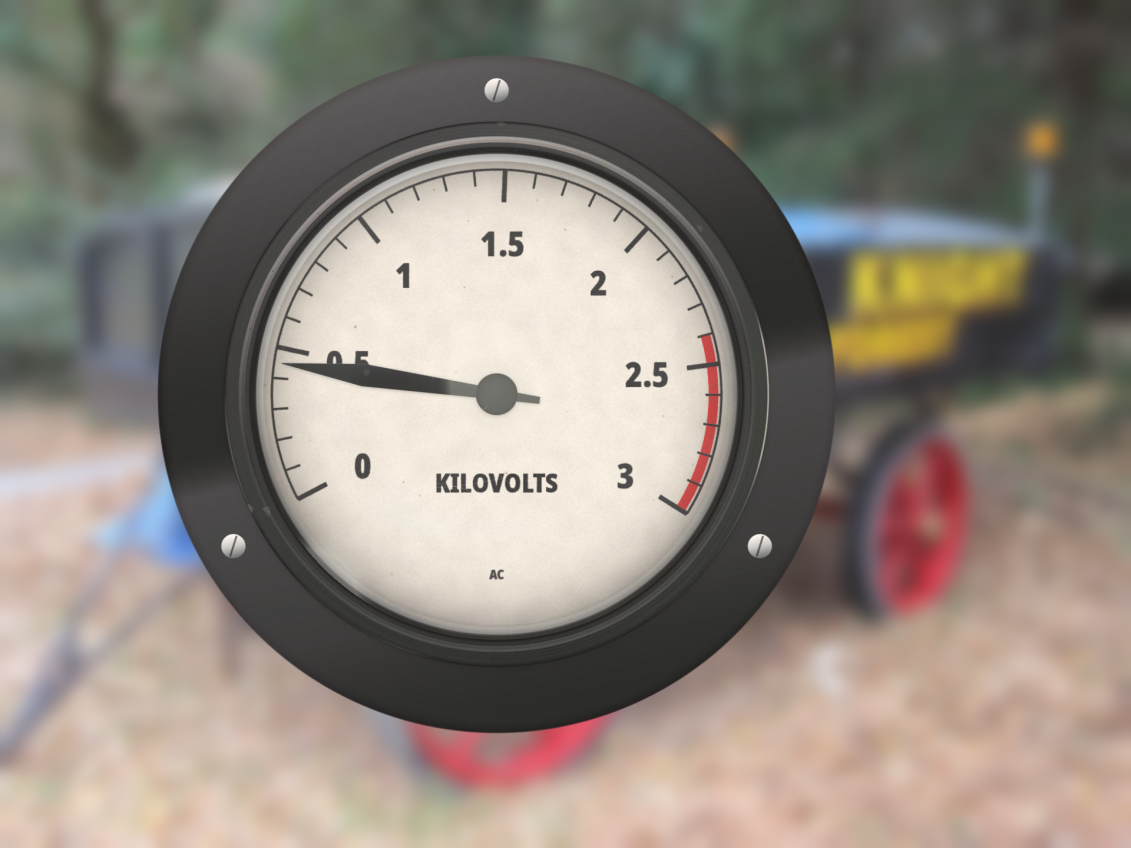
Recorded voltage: 0.45
